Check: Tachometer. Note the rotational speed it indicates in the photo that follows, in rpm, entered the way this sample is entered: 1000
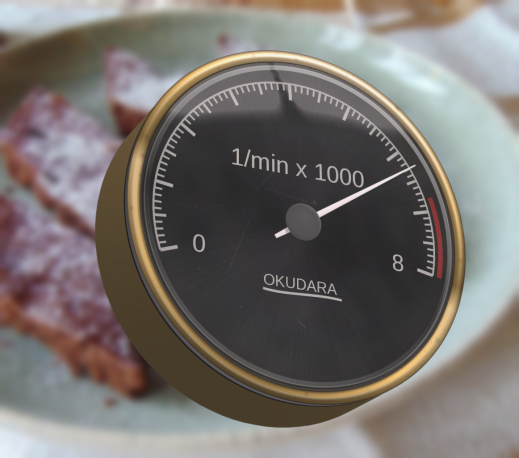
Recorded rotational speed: 6300
